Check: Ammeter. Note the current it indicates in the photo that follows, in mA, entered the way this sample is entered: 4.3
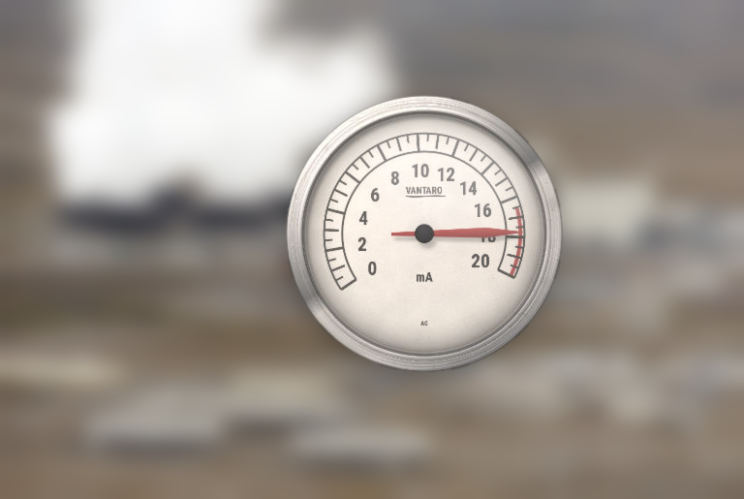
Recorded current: 17.75
